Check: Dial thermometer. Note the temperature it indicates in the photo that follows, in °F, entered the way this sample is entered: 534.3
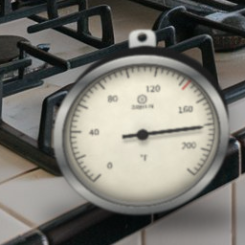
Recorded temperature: 180
